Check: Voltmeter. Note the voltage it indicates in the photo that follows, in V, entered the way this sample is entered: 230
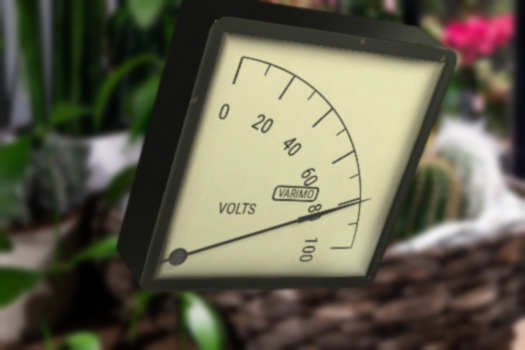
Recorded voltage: 80
